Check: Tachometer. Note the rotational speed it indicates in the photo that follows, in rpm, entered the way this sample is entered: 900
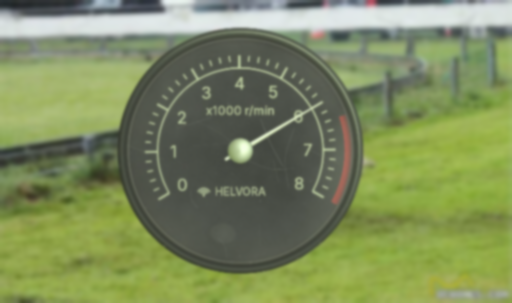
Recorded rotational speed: 6000
